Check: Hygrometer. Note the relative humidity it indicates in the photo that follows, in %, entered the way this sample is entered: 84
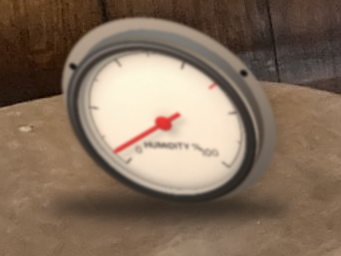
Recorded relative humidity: 5
